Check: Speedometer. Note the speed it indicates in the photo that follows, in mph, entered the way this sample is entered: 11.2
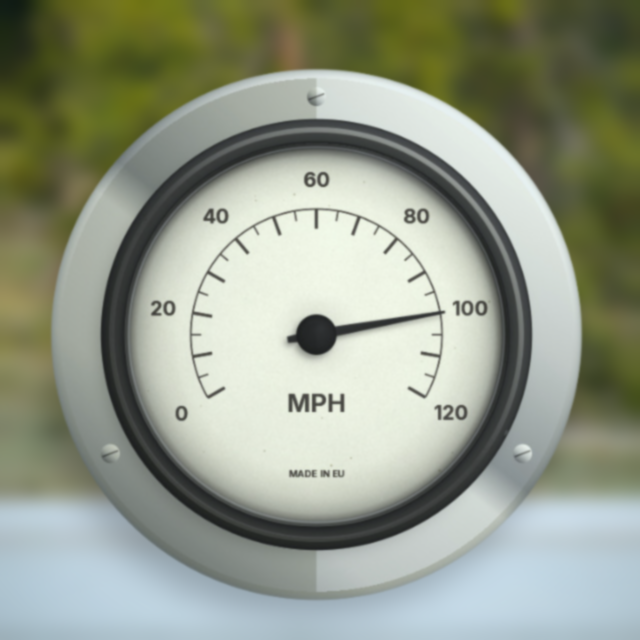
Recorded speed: 100
